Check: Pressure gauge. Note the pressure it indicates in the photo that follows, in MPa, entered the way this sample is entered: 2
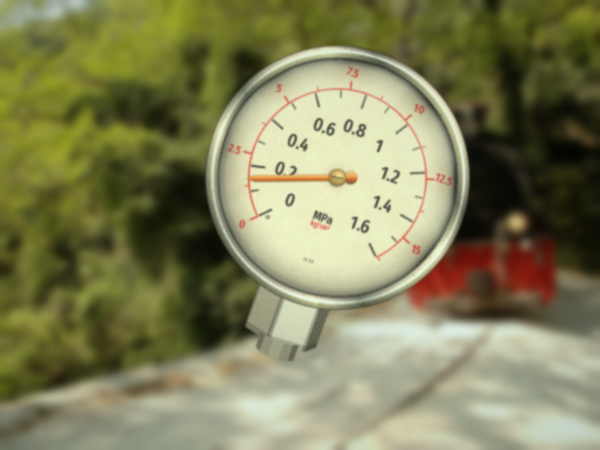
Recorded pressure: 0.15
